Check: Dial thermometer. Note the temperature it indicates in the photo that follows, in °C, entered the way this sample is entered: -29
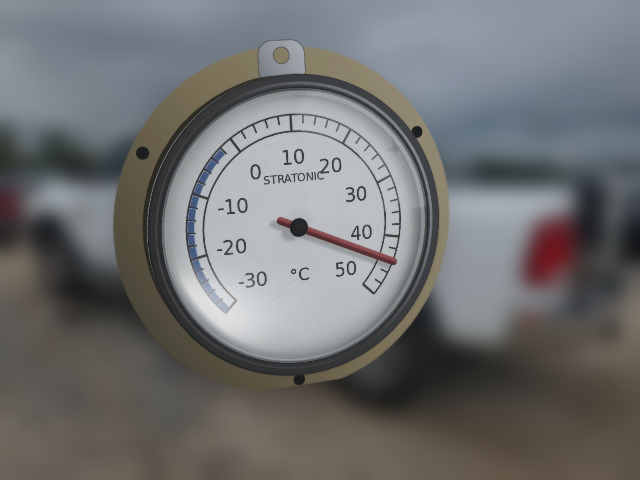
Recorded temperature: 44
